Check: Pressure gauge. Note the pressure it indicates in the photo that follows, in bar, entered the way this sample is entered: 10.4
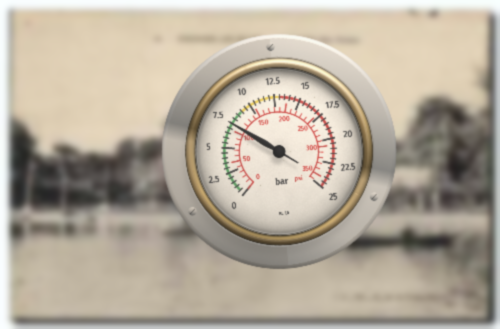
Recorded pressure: 7.5
